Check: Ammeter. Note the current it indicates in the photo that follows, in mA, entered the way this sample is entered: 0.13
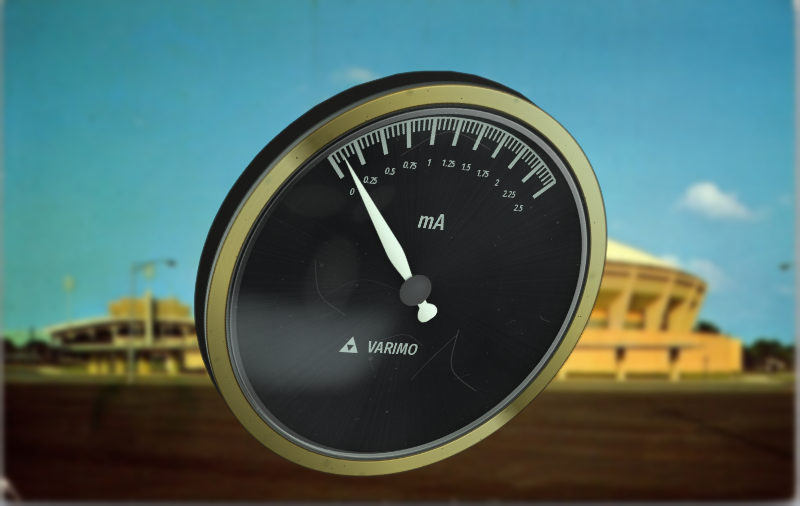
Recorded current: 0.1
